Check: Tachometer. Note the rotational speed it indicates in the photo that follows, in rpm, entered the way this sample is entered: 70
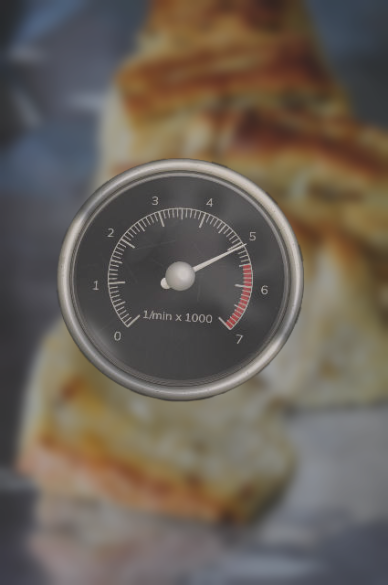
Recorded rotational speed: 5100
